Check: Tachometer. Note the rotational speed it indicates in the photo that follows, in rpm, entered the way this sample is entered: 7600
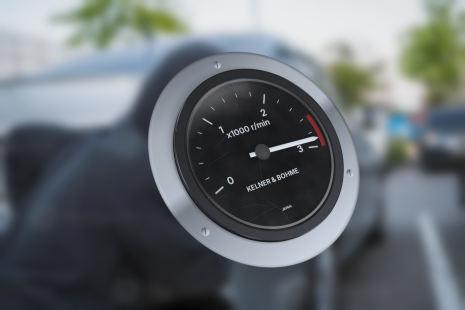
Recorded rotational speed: 2900
